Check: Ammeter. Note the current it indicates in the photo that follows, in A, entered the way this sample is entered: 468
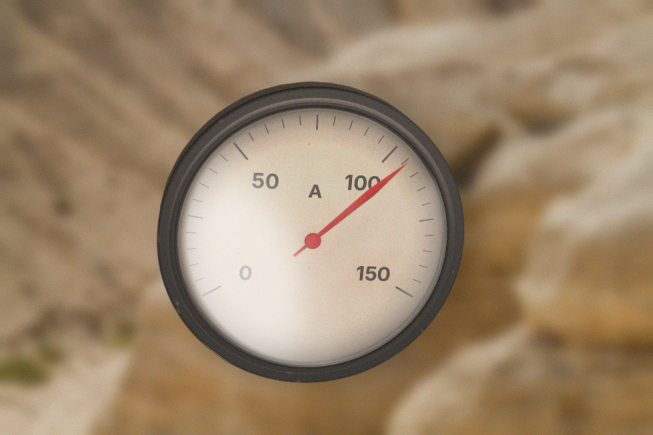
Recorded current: 105
